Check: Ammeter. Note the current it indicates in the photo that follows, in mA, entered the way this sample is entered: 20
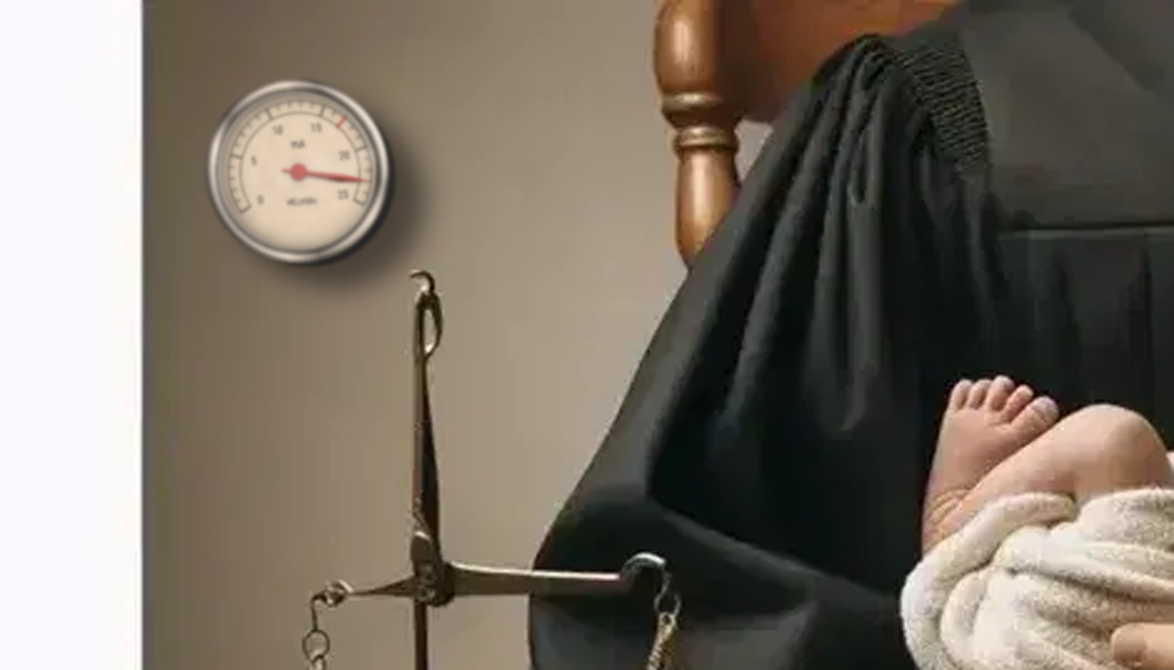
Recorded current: 23
